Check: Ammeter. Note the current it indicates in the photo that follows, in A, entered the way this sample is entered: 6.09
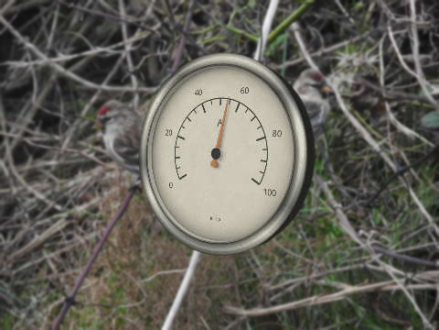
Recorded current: 55
